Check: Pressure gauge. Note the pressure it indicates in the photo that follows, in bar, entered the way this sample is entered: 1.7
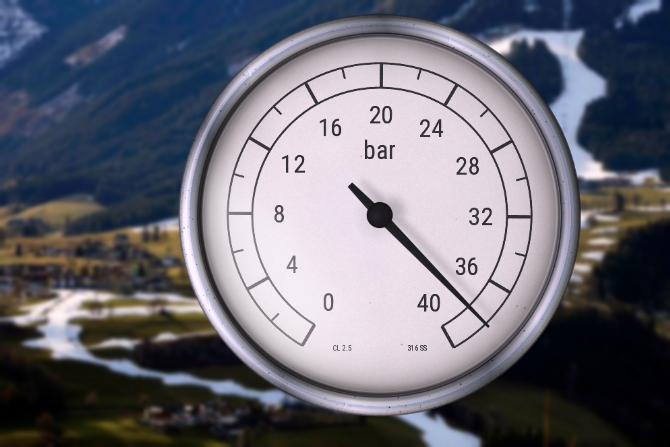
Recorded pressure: 38
